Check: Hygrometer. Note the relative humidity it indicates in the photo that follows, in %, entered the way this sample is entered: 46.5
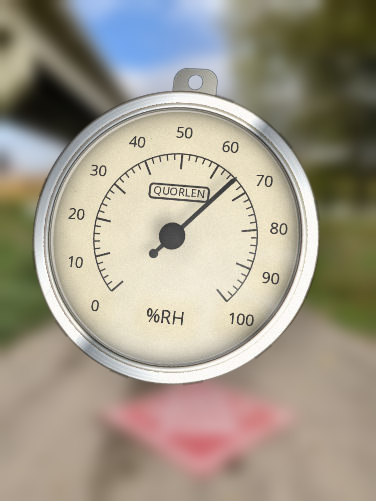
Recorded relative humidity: 66
